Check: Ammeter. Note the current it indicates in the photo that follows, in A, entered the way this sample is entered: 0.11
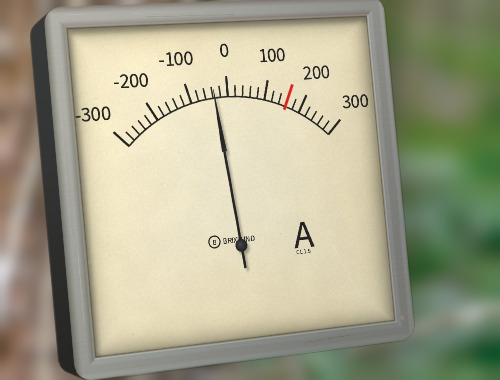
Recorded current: -40
